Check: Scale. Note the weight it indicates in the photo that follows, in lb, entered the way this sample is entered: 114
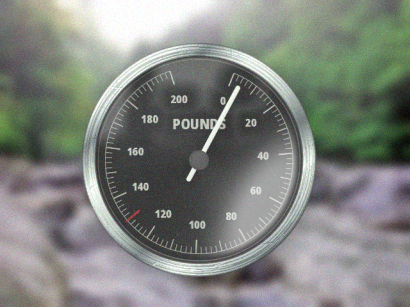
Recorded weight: 4
